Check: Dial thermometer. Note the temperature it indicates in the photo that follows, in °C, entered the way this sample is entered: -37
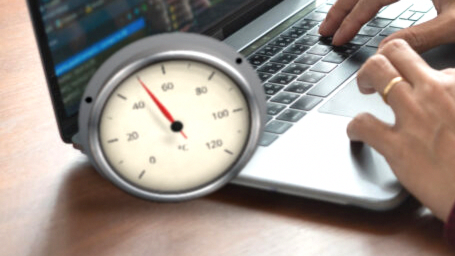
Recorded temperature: 50
